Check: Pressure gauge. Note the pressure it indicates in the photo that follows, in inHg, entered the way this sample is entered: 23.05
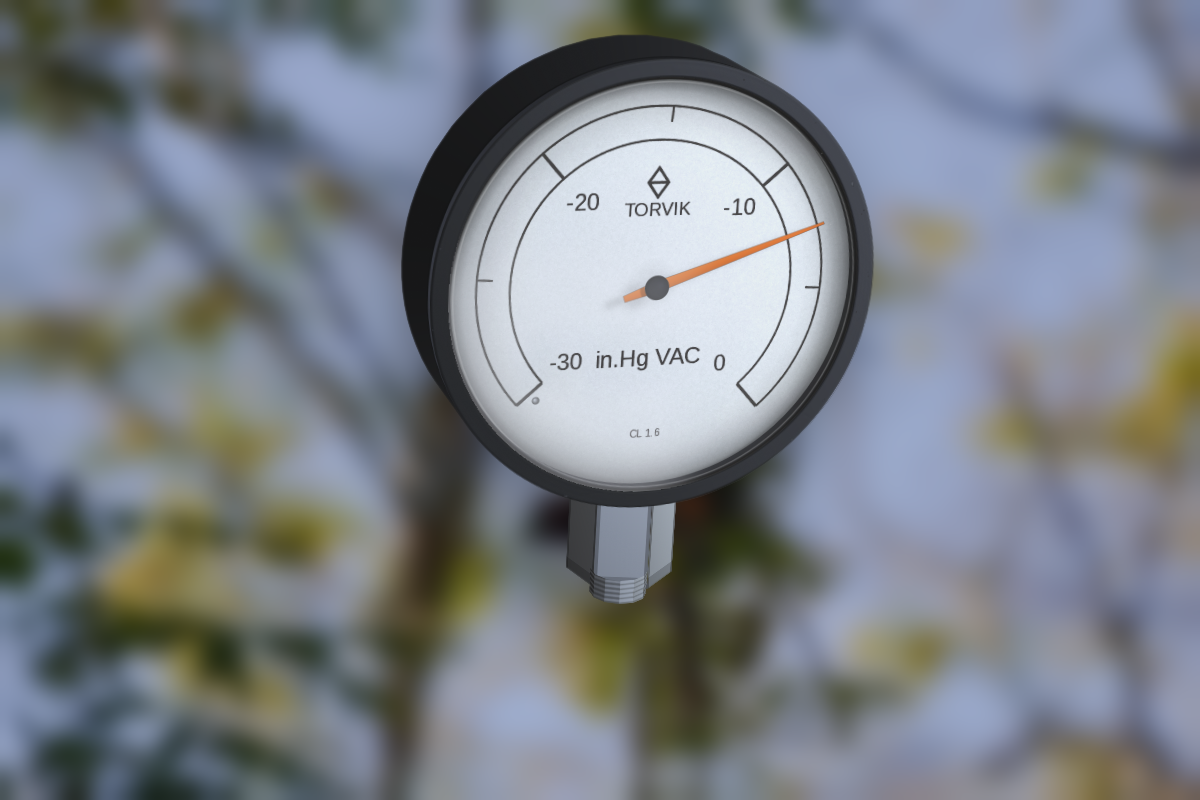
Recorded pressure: -7.5
